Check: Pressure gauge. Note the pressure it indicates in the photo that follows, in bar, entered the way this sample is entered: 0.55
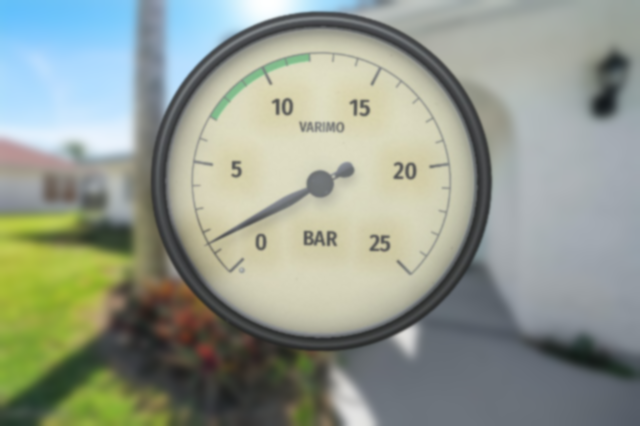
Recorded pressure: 1.5
